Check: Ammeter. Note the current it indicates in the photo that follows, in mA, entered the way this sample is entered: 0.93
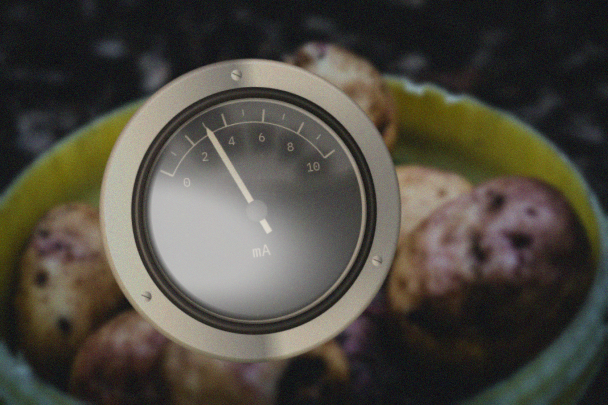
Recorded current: 3
